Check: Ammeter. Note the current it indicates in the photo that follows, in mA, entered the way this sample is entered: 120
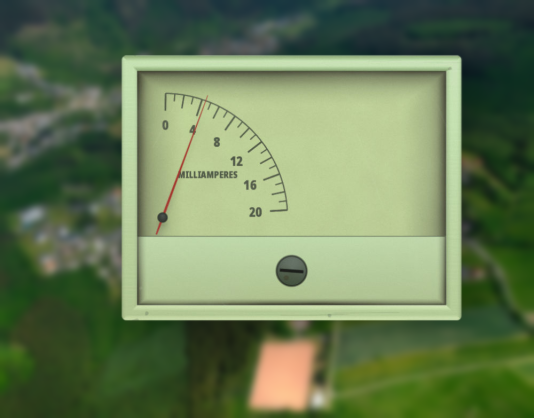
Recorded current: 4.5
